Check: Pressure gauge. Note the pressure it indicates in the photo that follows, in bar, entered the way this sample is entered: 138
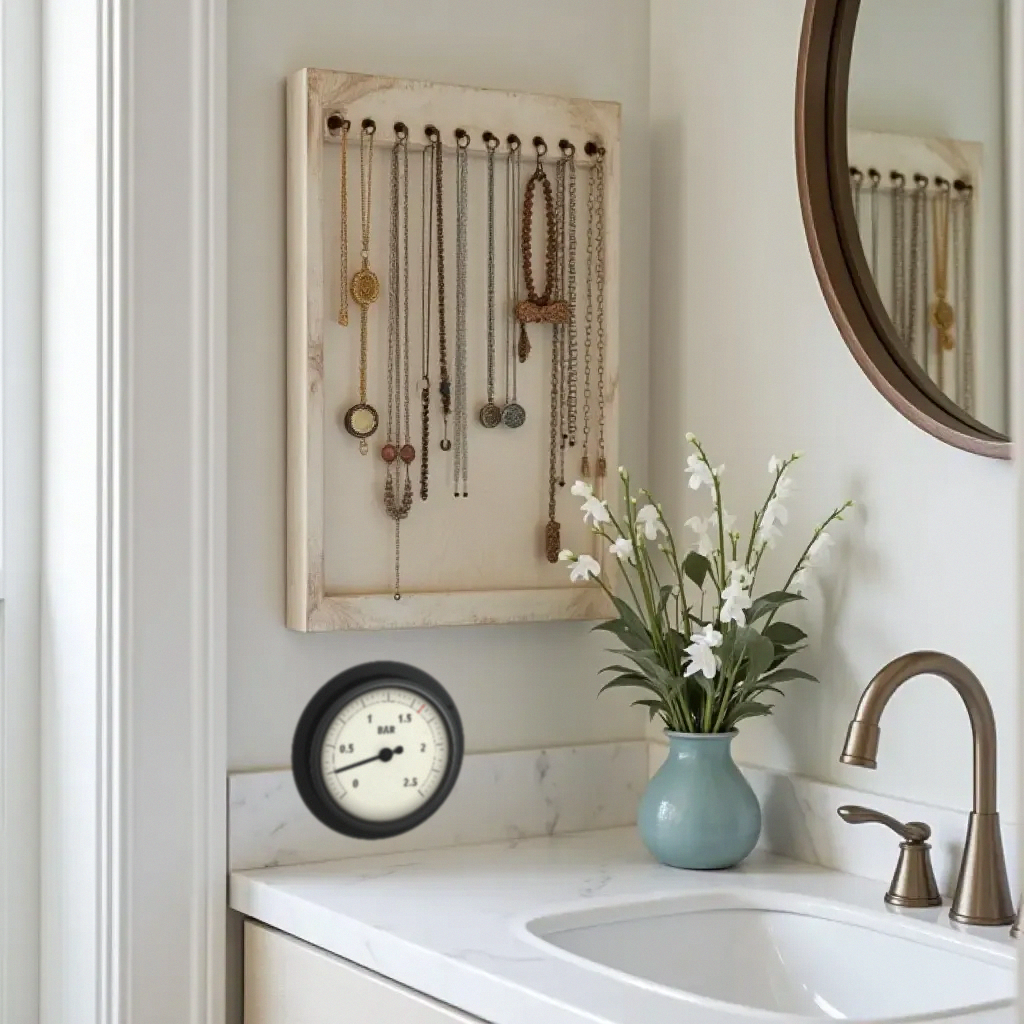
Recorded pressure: 0.25
